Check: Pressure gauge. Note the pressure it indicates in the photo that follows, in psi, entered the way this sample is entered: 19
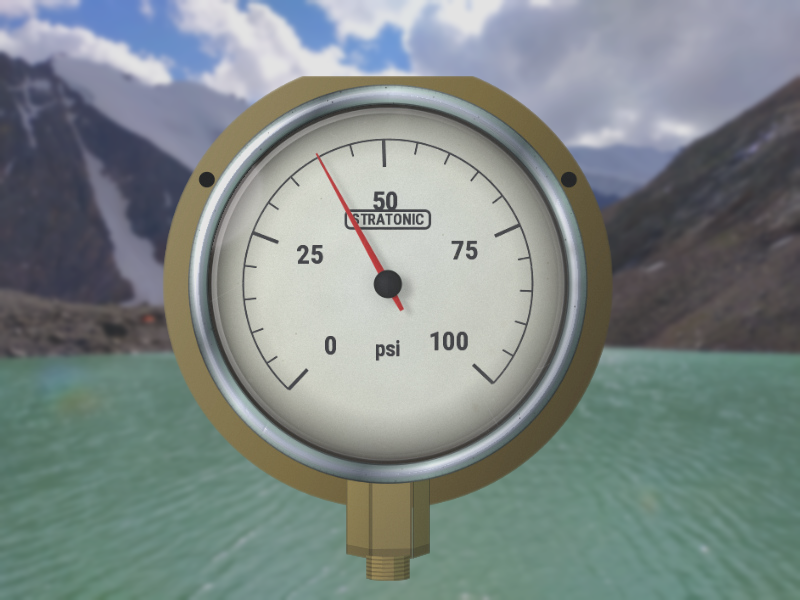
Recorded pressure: 40
